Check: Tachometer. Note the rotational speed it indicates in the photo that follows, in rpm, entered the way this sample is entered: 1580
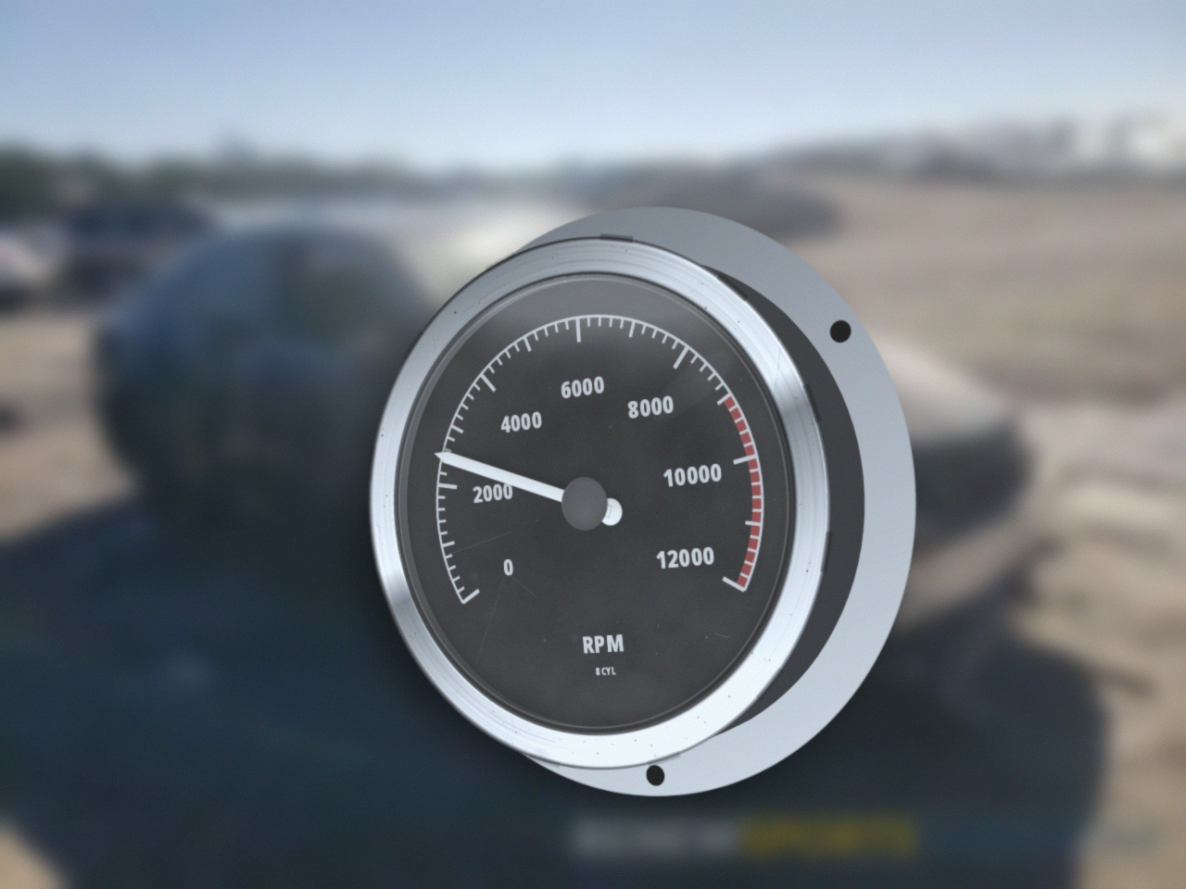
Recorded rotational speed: 2500
